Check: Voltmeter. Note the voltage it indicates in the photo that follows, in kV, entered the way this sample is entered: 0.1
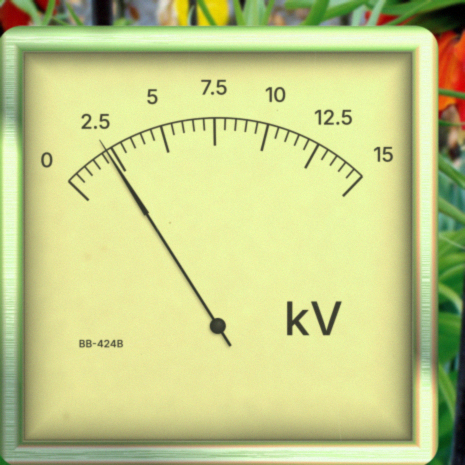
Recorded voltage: 2.25
